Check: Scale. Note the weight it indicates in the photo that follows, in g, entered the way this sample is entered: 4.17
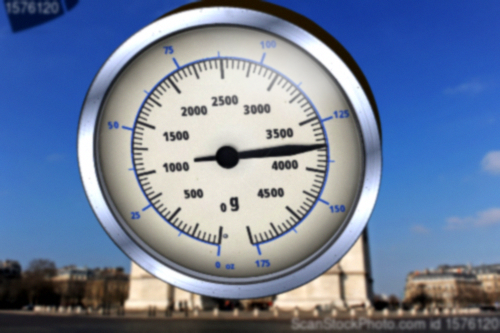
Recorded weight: 3750
